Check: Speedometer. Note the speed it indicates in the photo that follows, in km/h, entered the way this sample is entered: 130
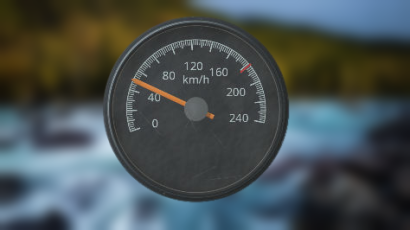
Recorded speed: 50
